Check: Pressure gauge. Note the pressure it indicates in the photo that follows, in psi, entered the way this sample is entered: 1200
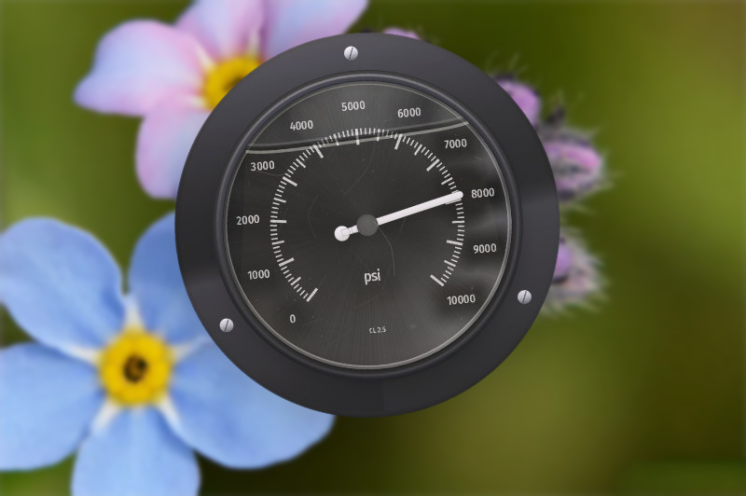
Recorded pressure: 7900
